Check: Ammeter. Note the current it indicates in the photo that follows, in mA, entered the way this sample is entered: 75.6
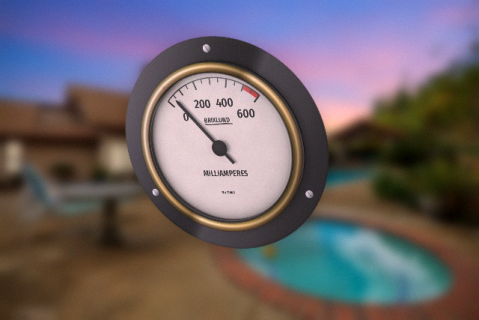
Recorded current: 50
